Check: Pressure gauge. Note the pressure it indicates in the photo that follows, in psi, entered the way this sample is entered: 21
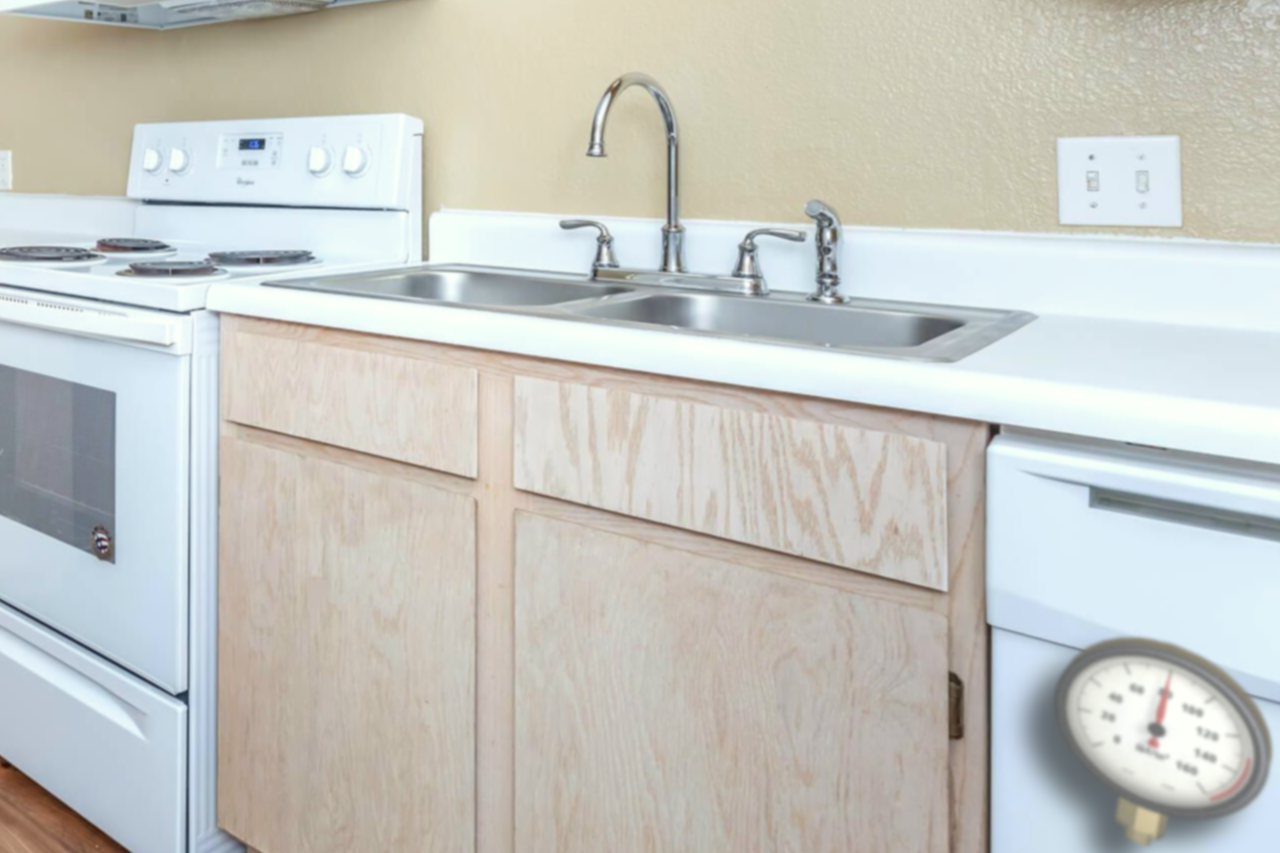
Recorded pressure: 80
